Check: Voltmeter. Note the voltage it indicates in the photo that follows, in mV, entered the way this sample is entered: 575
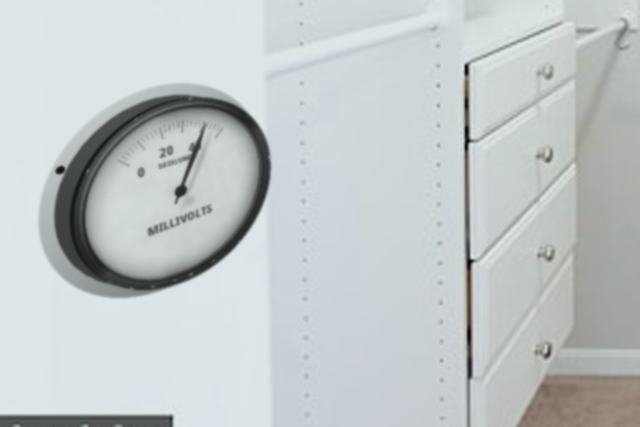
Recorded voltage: 40
